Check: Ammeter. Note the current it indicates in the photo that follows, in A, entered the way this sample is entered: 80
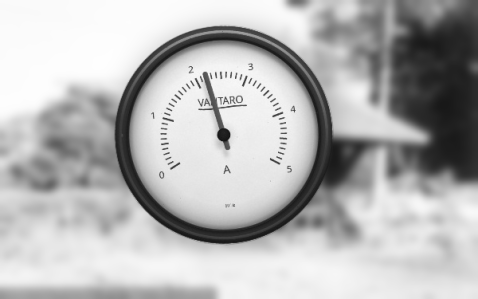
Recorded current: 2.2
